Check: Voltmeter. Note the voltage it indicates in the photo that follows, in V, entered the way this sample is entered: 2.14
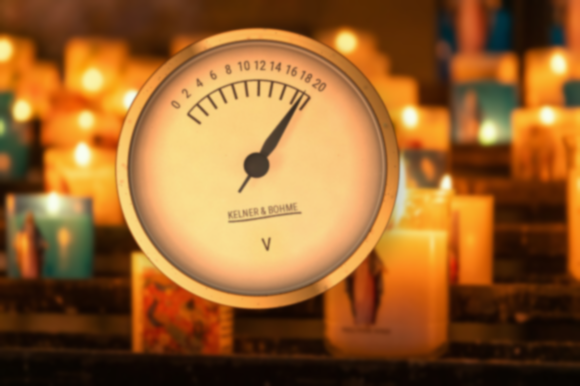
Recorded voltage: 19
